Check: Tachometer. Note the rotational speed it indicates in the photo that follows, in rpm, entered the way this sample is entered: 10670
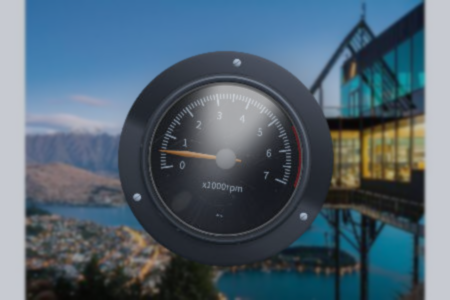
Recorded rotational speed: 500
